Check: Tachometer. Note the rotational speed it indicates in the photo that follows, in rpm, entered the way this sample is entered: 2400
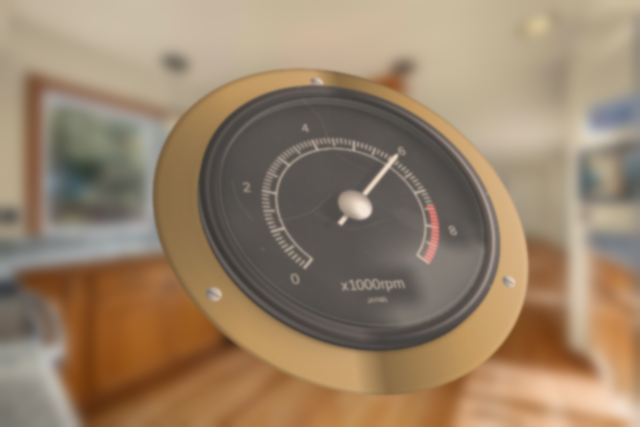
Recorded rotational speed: 6000
